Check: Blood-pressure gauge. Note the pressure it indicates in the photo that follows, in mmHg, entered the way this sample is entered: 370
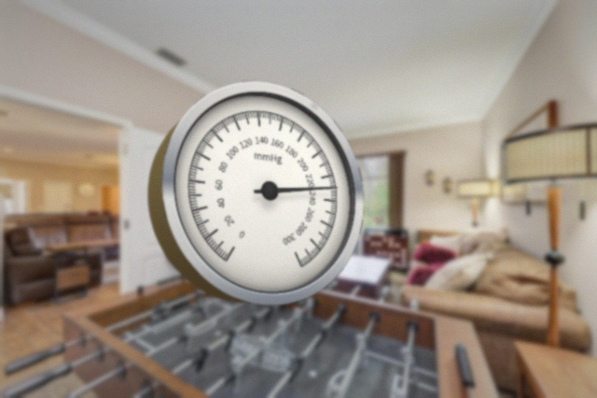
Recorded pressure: 230
